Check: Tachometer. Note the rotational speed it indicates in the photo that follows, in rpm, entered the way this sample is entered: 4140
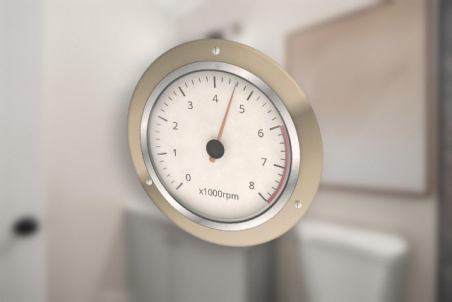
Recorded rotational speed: 4600
